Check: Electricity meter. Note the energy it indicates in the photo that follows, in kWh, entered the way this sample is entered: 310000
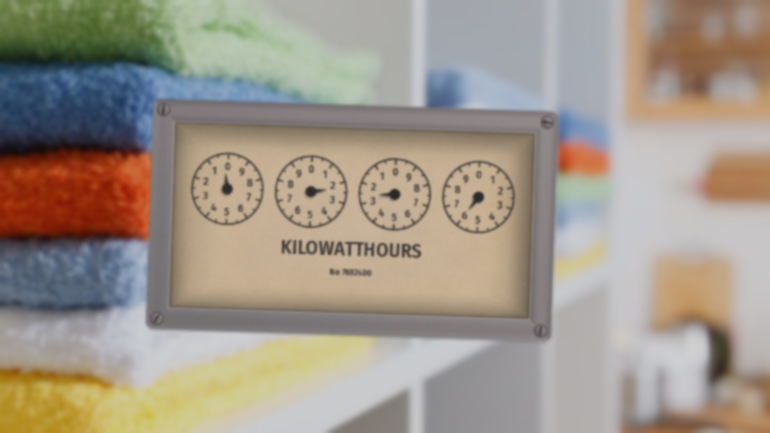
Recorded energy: 226
